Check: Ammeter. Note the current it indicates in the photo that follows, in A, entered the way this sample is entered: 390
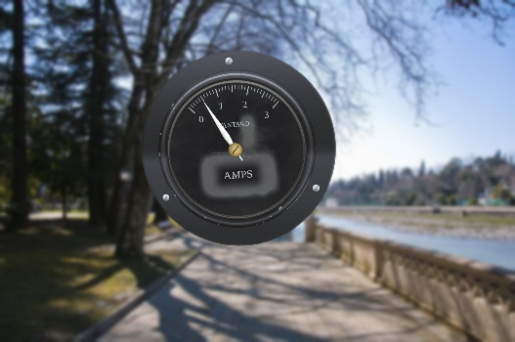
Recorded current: 0.5
